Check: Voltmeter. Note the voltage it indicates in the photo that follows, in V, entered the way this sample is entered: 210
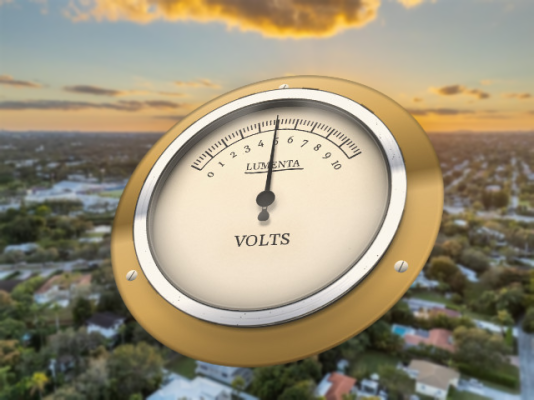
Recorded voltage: 5
